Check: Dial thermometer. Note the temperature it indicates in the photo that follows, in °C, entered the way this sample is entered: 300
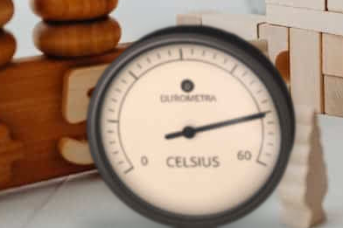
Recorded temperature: 50
